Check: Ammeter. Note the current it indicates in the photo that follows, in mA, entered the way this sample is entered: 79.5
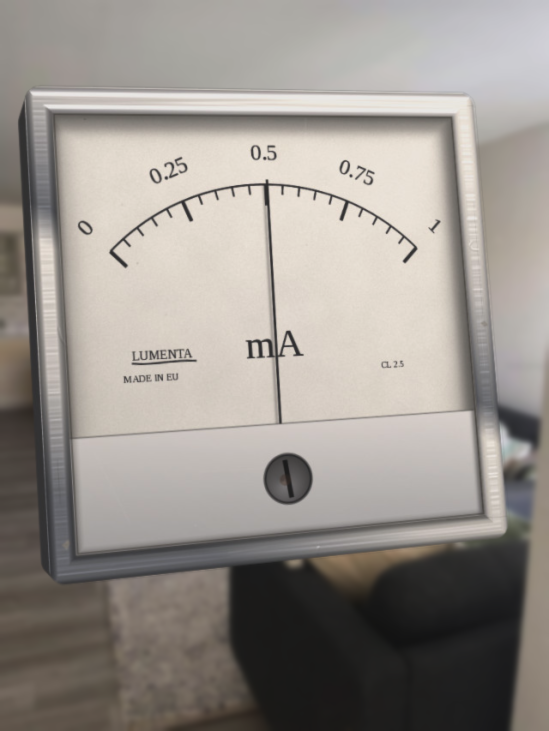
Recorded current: 0.5
